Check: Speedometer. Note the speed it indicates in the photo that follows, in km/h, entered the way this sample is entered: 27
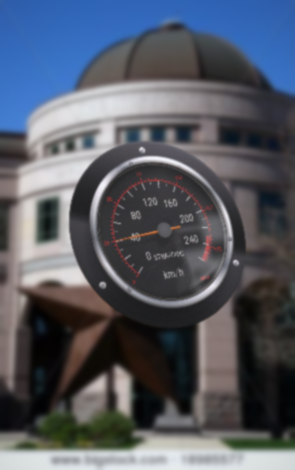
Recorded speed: 40
